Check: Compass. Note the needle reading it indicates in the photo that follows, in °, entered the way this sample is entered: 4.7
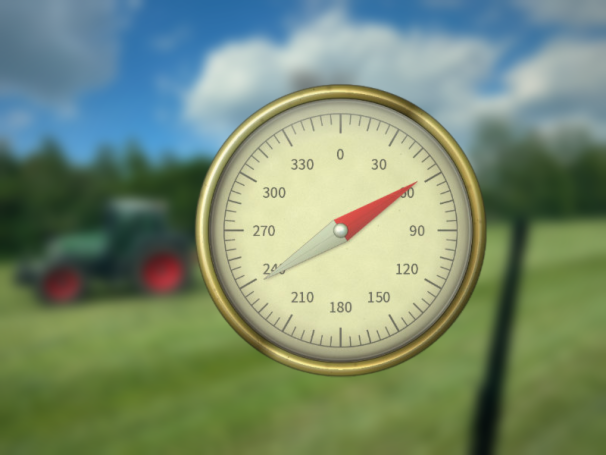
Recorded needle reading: 57.5
